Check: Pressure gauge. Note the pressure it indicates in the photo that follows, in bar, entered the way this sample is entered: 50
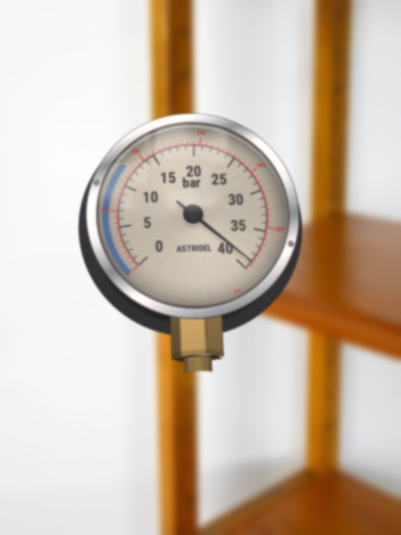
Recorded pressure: 39
